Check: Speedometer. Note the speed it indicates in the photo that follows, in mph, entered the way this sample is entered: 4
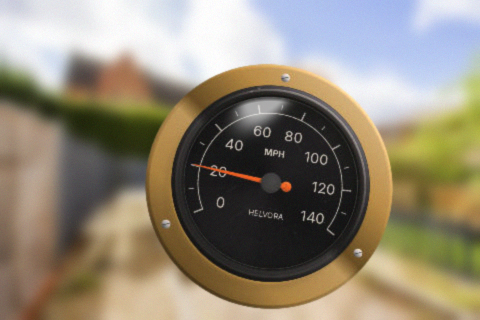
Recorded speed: 20
